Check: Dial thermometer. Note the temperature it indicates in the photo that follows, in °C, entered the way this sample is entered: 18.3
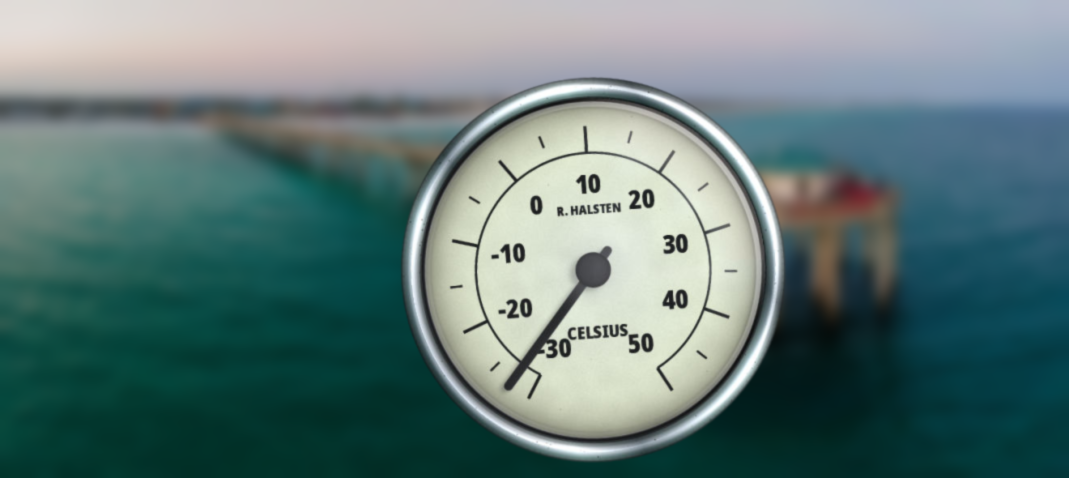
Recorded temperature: -27.5
